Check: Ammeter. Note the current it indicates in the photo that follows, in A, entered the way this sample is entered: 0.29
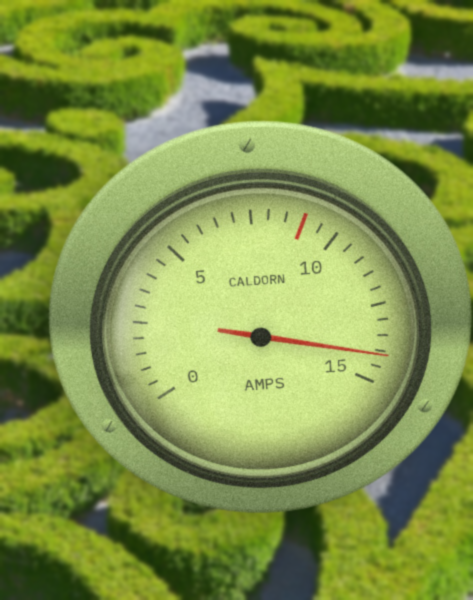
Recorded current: 14
